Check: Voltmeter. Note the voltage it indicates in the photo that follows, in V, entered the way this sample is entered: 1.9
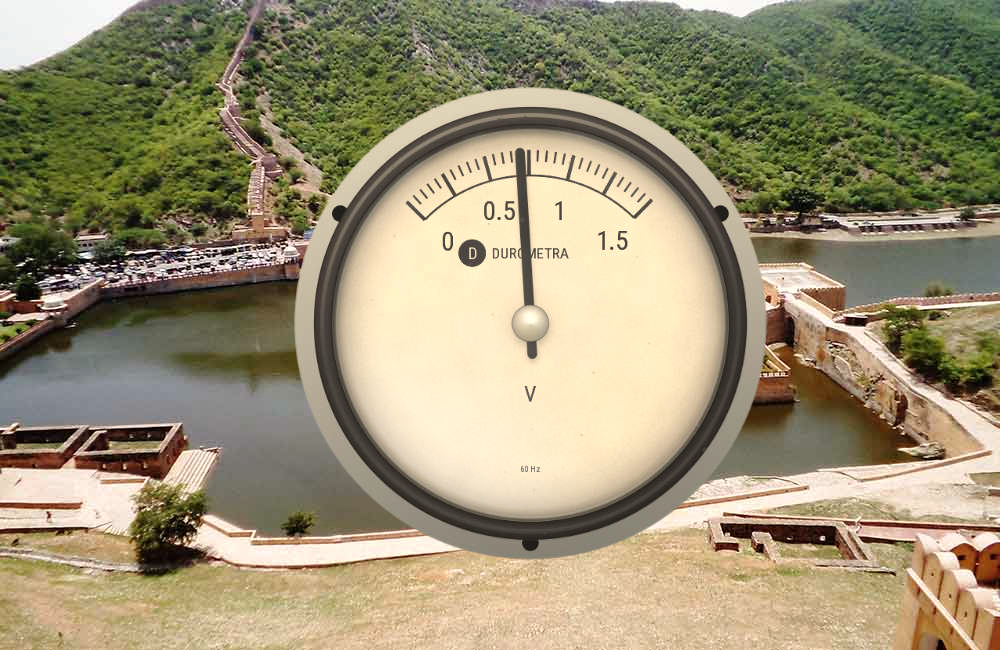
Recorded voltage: 0.7
